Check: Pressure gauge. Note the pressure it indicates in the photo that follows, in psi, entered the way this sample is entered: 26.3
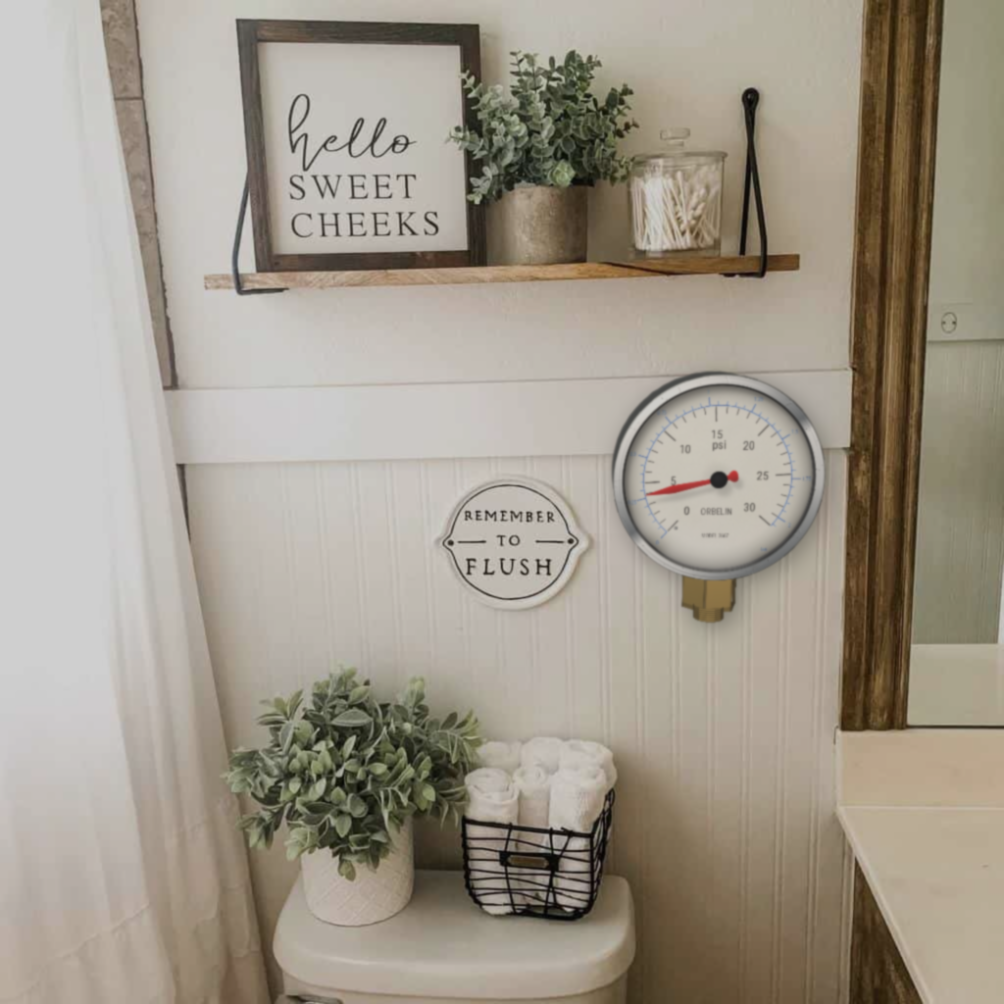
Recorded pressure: 4
